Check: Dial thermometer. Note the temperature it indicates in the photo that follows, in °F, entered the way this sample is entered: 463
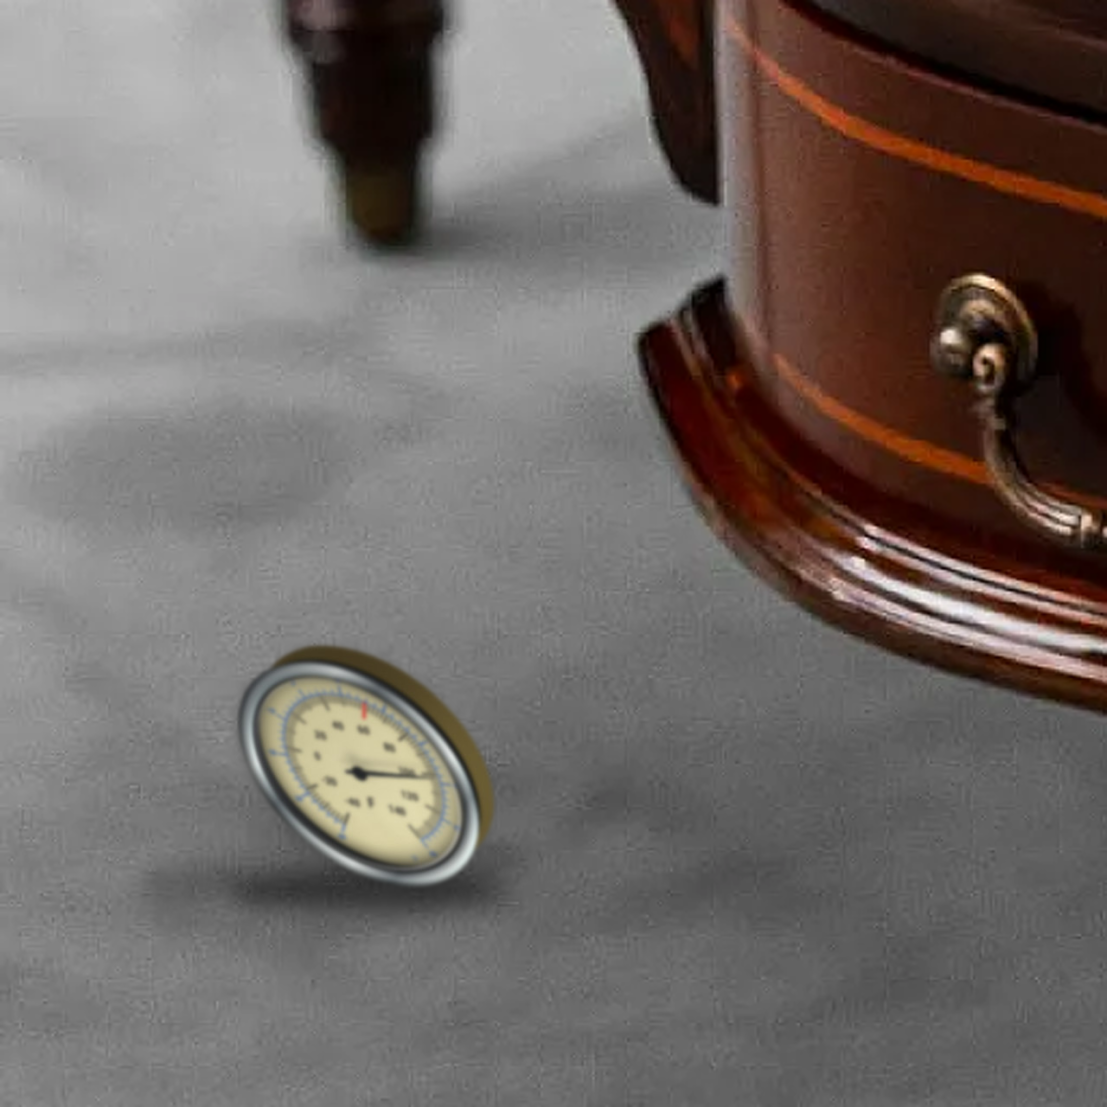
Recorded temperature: 100
